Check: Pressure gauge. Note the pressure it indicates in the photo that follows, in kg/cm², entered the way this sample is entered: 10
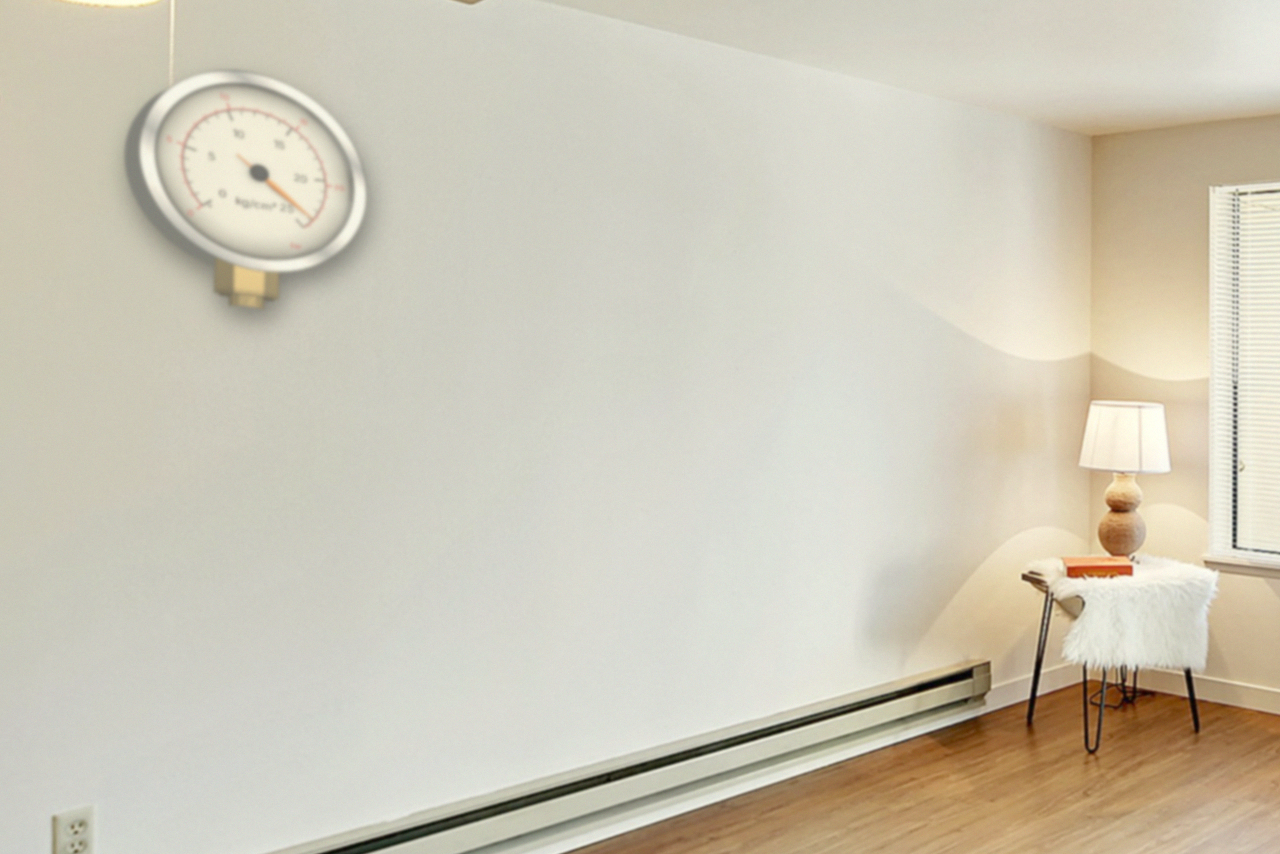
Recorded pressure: 24
